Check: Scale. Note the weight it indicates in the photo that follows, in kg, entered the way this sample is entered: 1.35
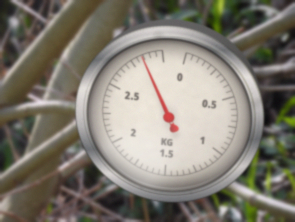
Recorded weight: 2.85
